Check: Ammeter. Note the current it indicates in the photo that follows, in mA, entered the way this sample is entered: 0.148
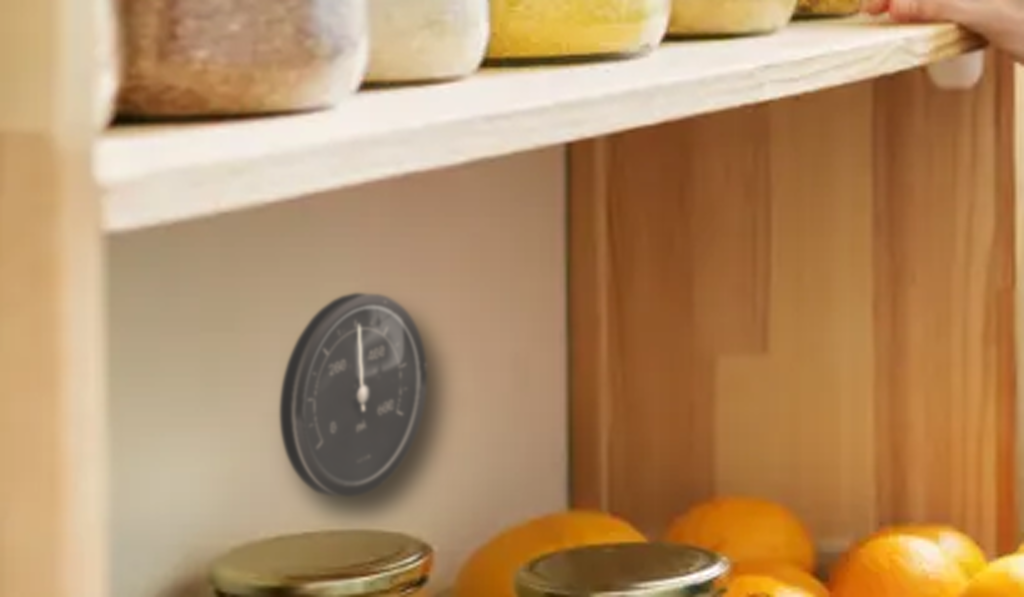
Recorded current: 300
